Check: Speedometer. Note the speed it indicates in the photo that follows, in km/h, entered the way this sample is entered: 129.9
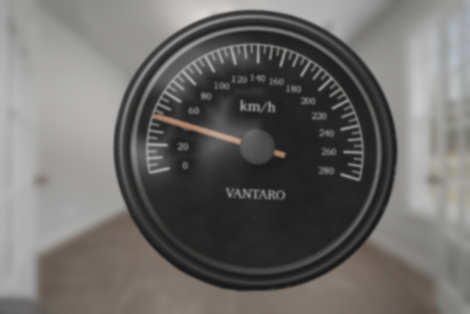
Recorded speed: 40
